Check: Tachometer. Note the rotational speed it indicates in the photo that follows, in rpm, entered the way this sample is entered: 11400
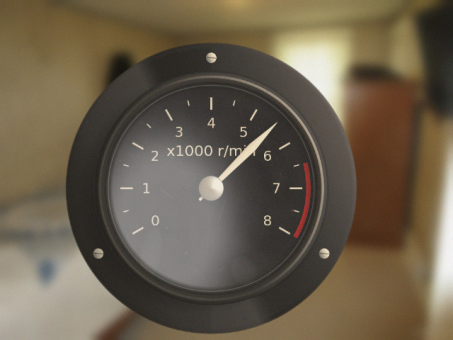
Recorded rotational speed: 5500
